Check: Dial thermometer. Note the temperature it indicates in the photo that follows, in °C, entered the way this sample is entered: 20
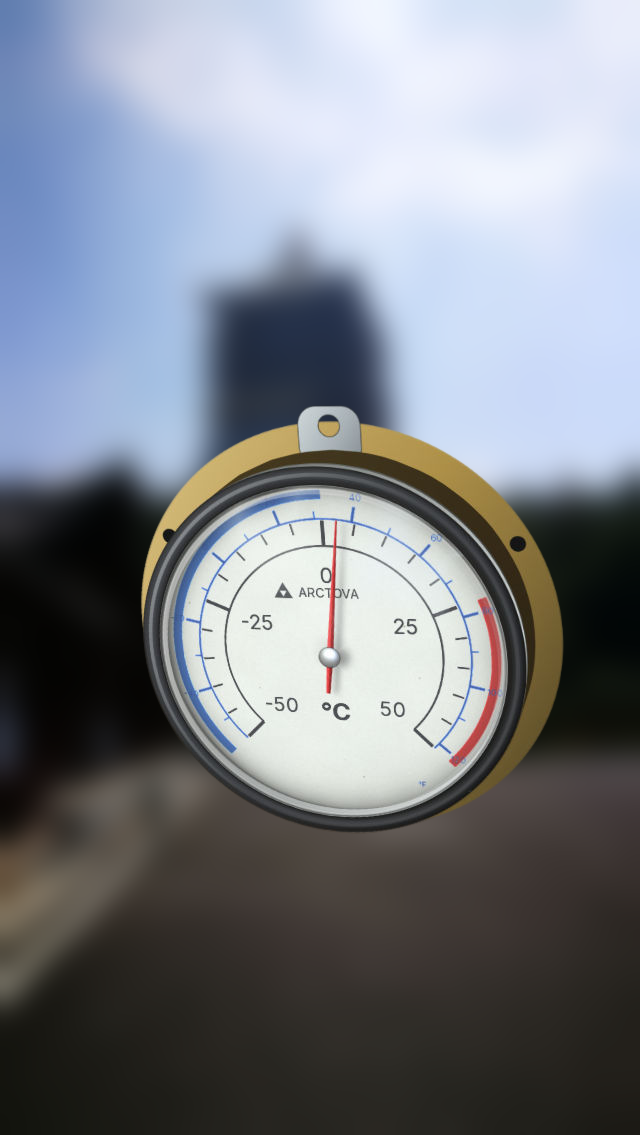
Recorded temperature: 2.5
